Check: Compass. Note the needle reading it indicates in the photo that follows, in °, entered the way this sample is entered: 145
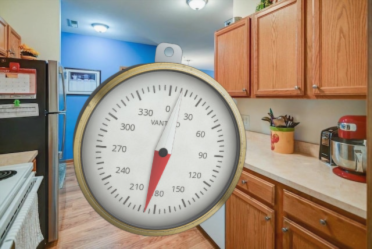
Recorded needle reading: 190
